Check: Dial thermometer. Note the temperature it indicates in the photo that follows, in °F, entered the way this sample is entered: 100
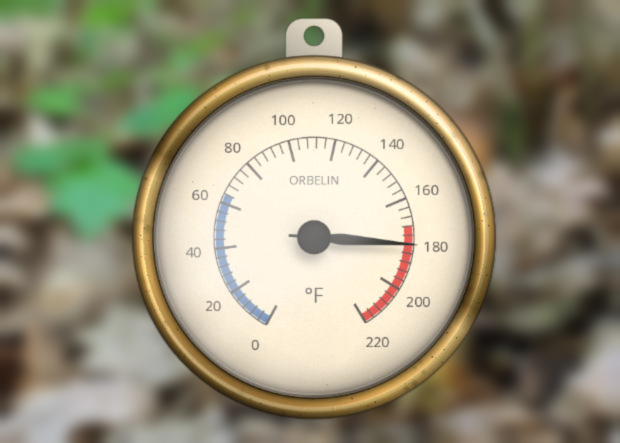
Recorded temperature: 180
